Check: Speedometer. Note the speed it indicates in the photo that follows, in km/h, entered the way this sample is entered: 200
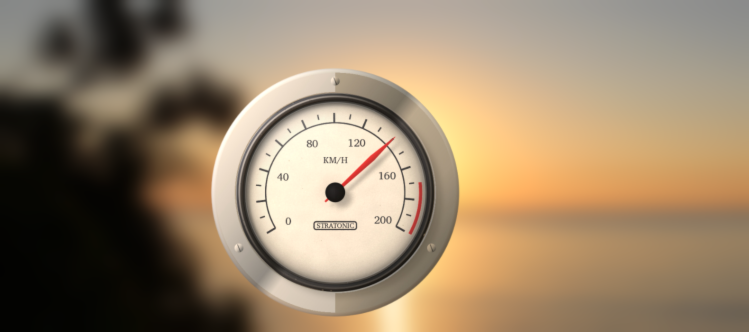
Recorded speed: 140
